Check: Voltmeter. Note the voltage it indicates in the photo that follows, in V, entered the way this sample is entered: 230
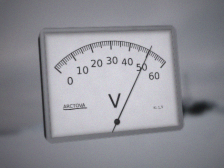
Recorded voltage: 50
